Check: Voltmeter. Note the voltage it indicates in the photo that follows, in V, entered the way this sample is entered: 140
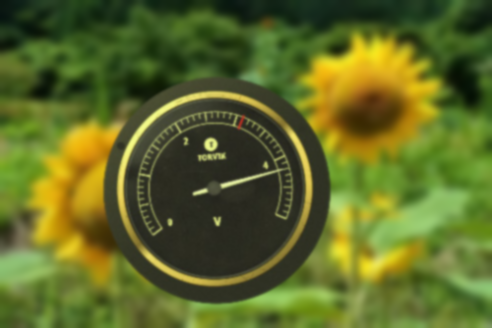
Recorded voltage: 4.2
